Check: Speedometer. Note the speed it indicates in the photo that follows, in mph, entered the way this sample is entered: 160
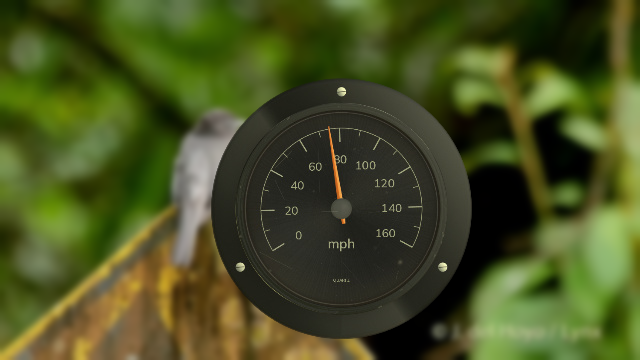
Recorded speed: 75
